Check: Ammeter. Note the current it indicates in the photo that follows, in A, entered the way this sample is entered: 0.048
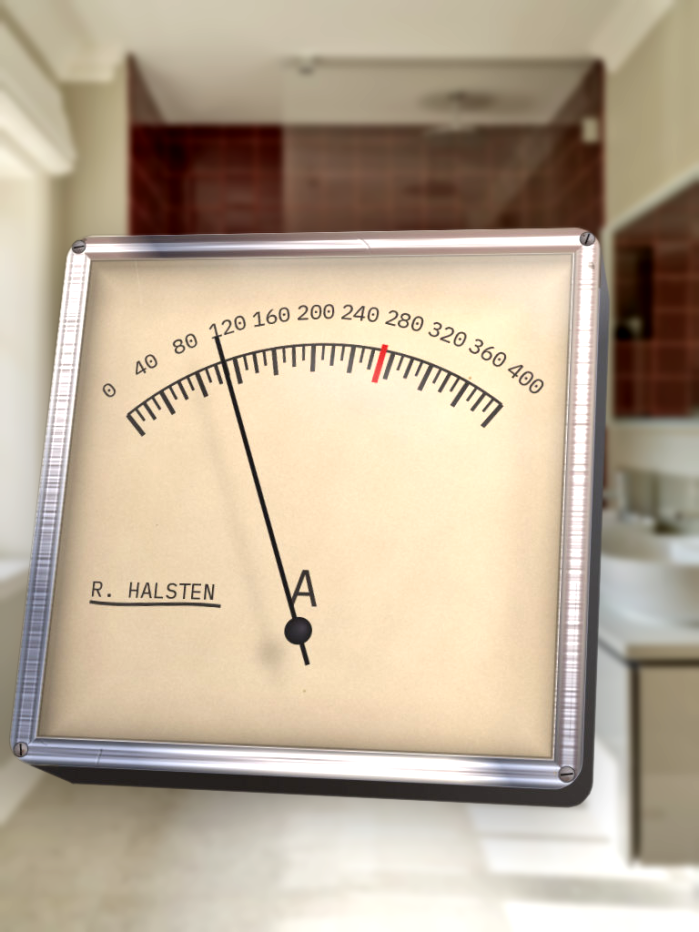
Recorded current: 110
